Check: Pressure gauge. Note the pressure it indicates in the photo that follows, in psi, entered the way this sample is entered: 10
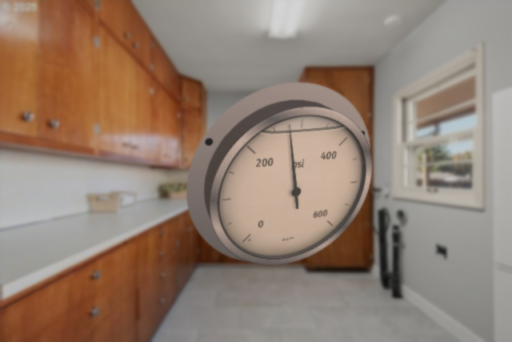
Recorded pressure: 275
